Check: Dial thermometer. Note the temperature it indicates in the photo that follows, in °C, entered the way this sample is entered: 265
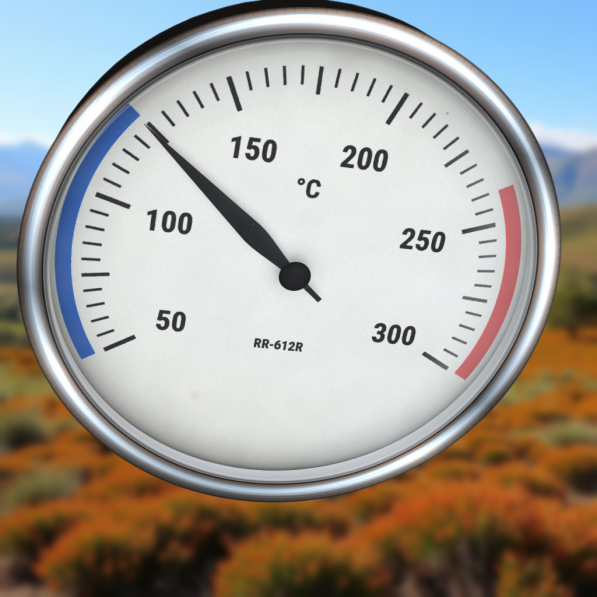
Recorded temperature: 125
